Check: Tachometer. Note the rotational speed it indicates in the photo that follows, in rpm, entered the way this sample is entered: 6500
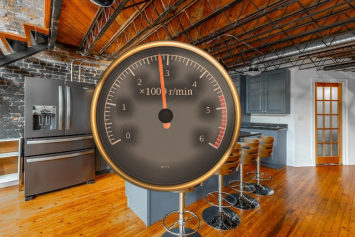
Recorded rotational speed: 2800
